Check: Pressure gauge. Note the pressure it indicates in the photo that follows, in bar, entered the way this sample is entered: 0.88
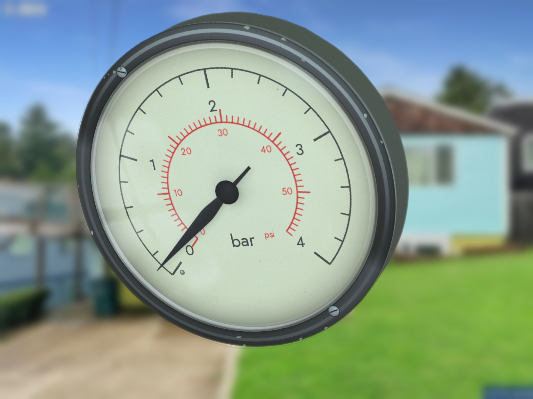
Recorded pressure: 0.1
